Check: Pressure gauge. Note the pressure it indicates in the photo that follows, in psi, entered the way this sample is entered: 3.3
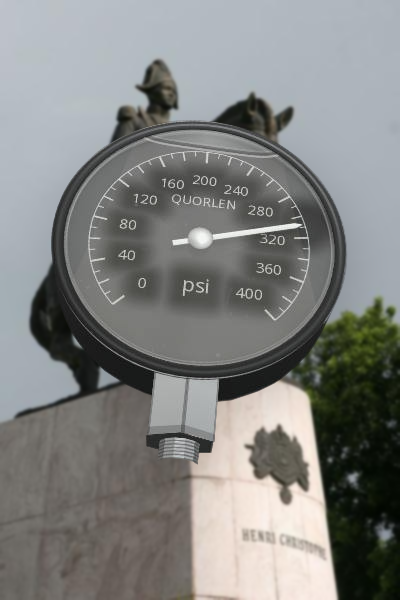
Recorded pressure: 310
